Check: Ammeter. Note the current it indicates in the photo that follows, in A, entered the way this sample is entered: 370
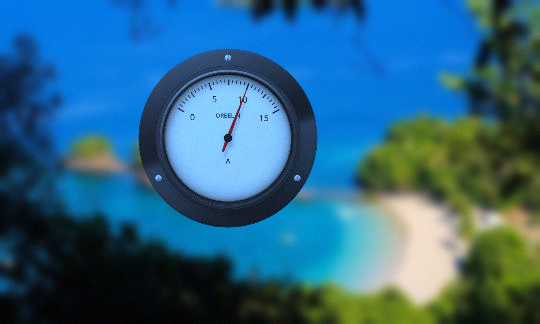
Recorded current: 10
